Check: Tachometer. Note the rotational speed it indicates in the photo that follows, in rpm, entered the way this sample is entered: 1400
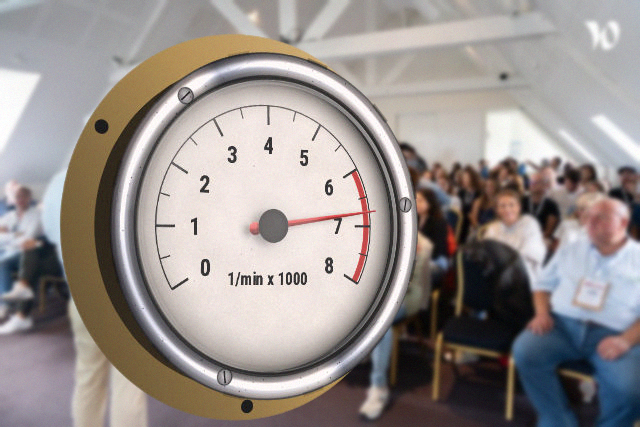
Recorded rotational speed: 6750
